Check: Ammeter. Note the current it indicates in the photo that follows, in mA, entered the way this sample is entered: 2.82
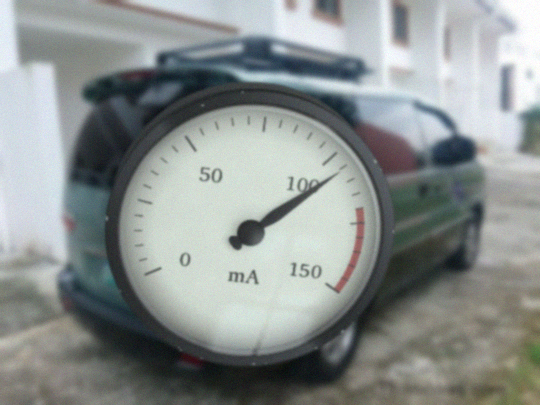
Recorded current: 105
